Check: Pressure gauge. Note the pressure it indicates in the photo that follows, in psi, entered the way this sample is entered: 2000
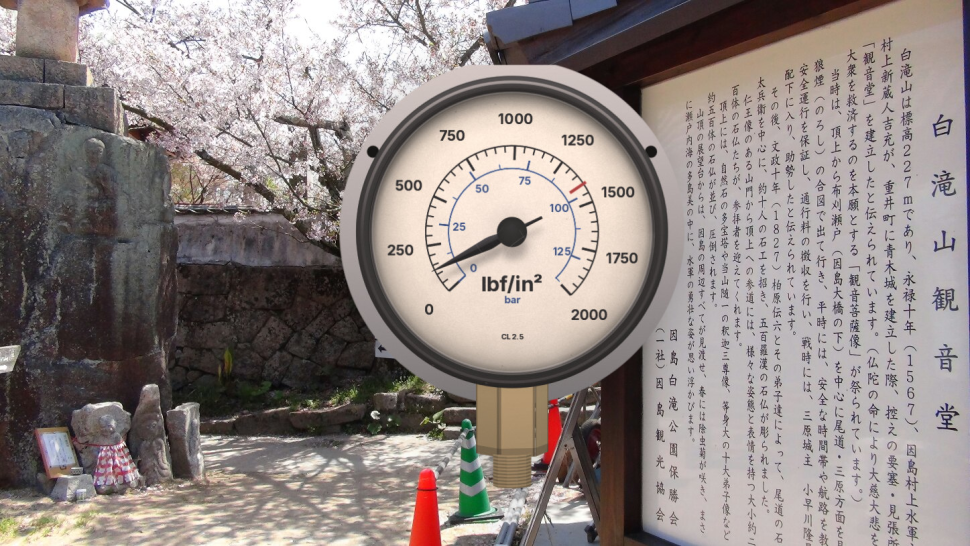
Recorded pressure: 125
